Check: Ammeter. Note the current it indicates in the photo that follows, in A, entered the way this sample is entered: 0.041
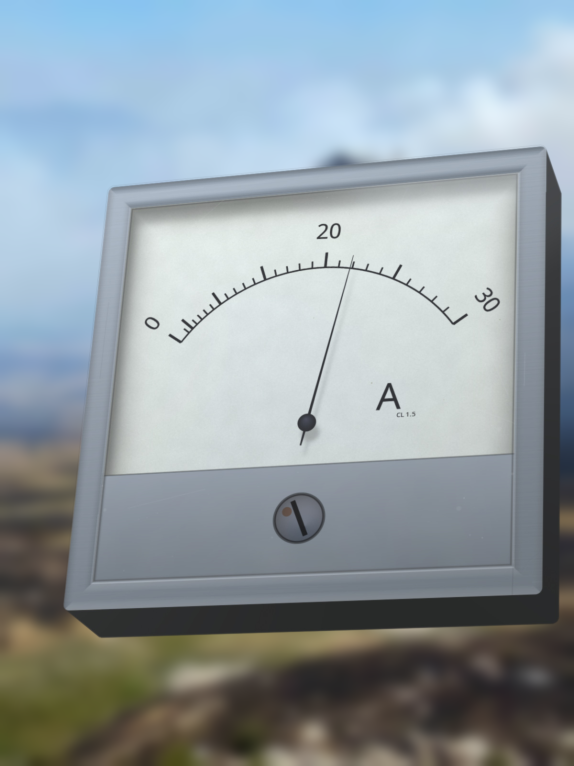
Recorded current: 22
